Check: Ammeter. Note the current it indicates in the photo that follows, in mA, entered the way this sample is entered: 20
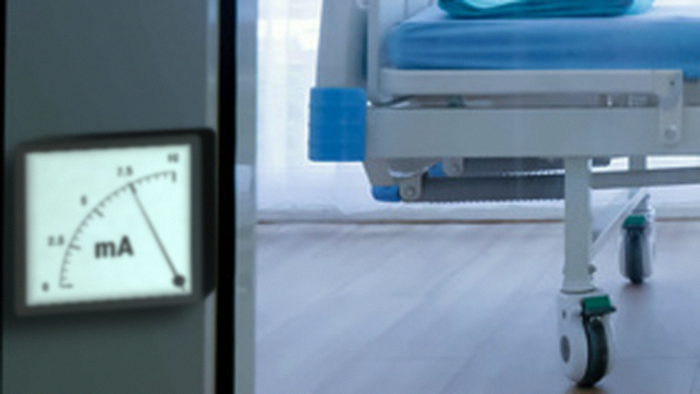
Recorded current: 7.5
